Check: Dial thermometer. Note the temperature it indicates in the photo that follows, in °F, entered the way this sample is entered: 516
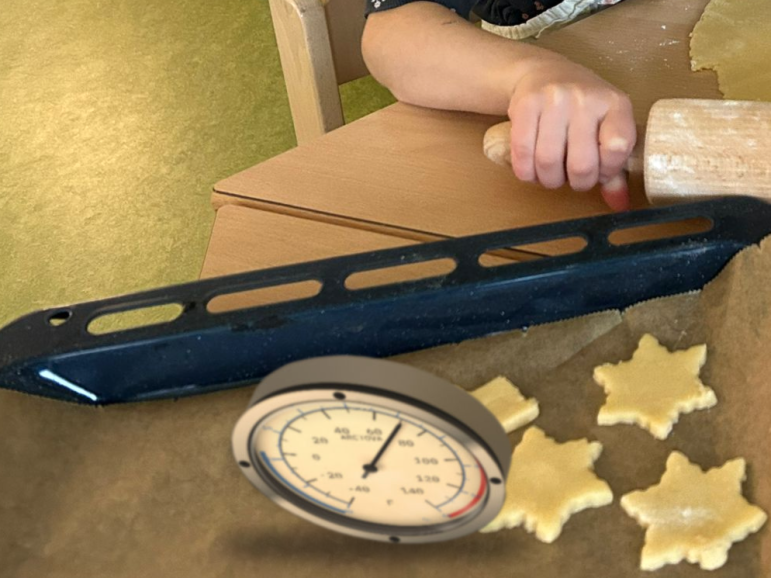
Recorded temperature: 70
